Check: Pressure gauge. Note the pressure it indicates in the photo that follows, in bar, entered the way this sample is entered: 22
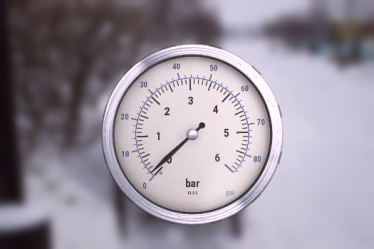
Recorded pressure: 0.1
